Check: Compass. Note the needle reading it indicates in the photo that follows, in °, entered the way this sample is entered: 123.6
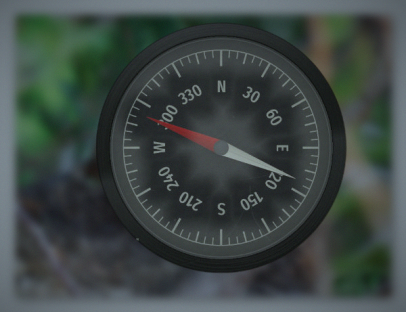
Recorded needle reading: 292.5
